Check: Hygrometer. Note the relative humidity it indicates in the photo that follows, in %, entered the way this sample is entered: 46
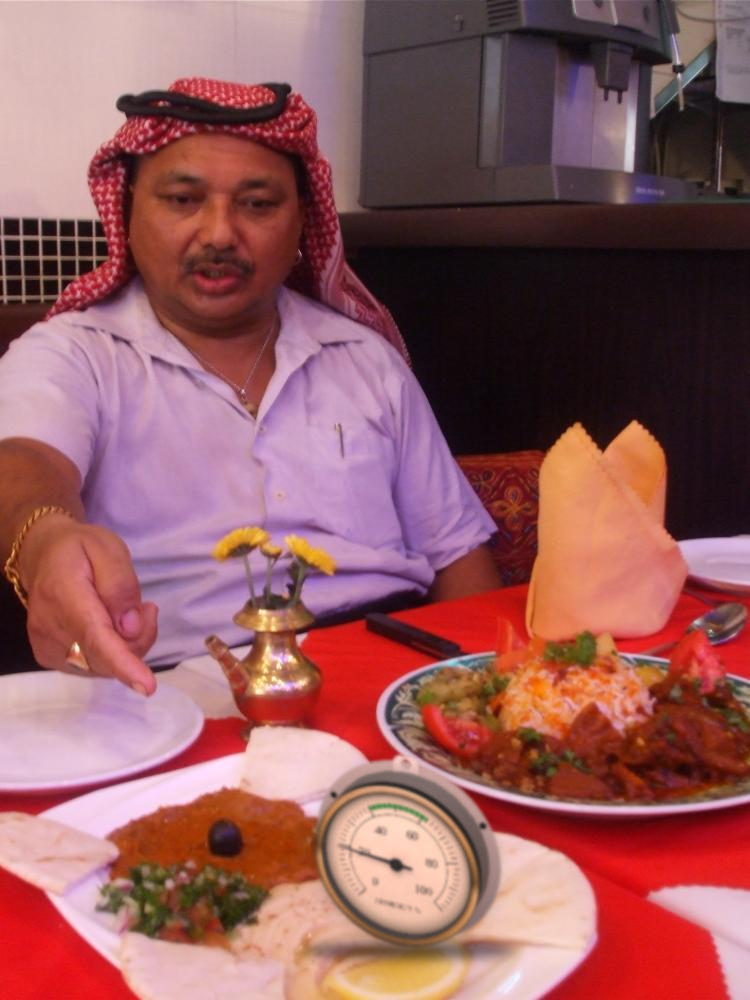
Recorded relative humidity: 20
